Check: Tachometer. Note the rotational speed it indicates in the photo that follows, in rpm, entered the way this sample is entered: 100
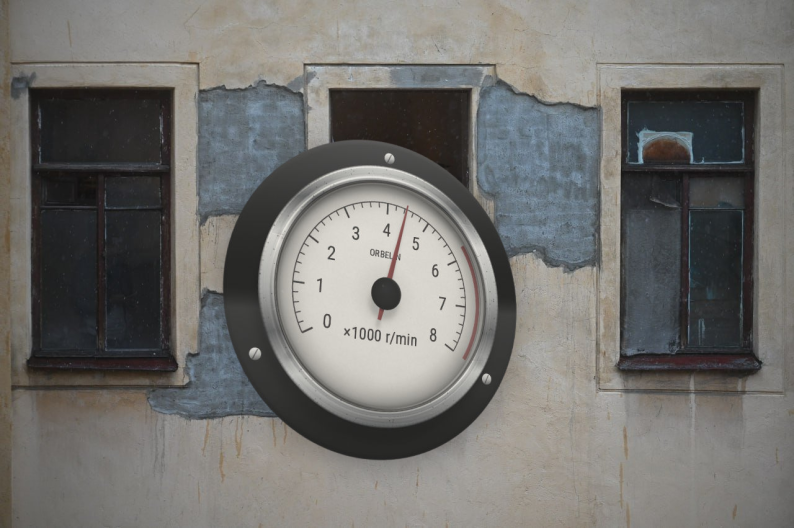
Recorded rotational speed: 4400
